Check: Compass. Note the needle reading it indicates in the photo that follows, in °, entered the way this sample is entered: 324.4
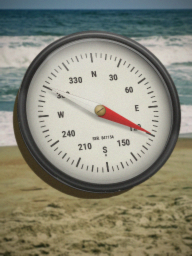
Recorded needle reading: 120
